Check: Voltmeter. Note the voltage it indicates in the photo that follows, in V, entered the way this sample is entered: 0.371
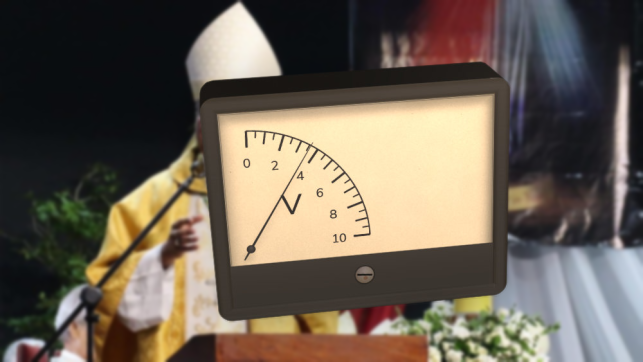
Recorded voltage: 3.5
